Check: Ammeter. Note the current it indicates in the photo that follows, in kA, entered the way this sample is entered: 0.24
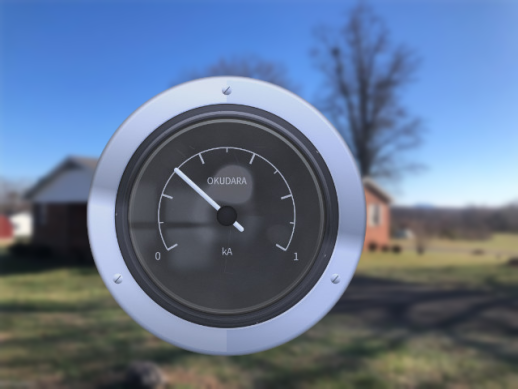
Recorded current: 0.3
